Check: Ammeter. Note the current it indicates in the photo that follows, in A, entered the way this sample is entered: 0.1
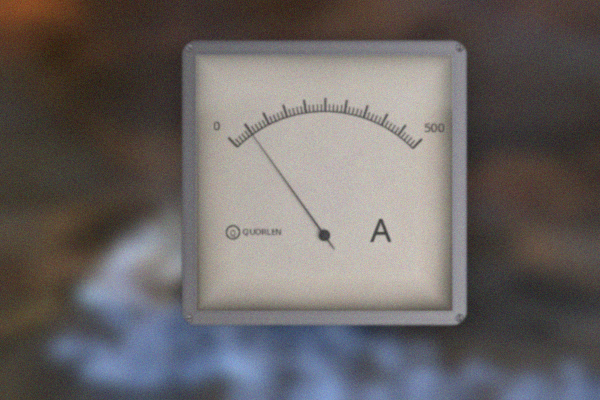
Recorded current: 50
